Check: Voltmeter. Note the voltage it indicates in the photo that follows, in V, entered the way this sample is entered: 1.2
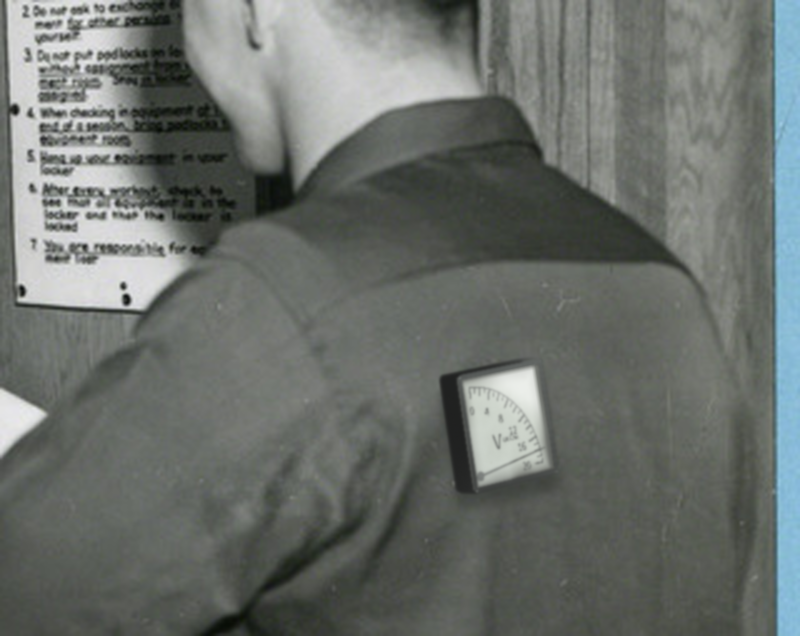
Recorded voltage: 18
